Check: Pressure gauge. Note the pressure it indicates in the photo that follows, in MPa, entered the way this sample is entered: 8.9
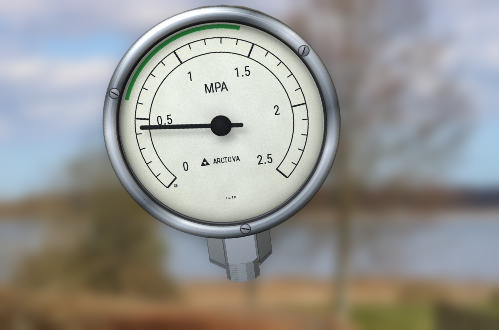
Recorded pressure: 0.45
